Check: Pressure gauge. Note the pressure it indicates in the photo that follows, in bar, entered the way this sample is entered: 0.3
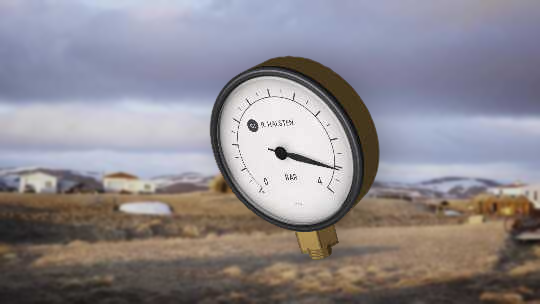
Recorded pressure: 3.6
